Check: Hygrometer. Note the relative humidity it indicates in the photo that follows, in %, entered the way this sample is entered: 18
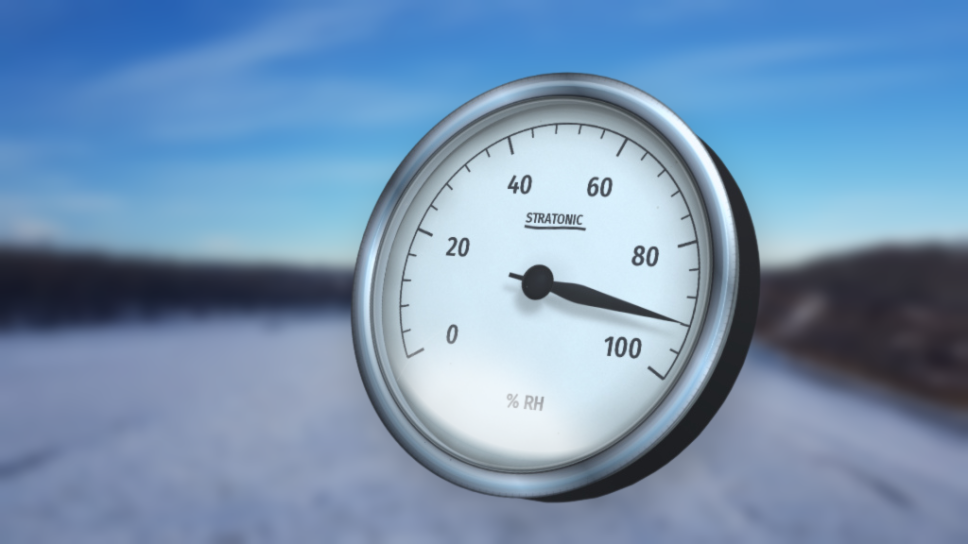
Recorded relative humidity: 92
